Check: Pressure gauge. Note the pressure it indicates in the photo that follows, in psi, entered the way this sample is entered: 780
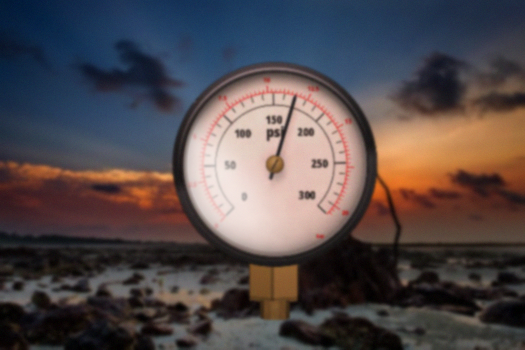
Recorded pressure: 170
